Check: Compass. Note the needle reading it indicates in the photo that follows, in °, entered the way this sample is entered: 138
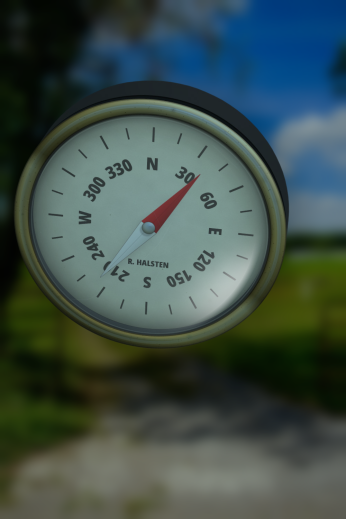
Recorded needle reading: 37.5
